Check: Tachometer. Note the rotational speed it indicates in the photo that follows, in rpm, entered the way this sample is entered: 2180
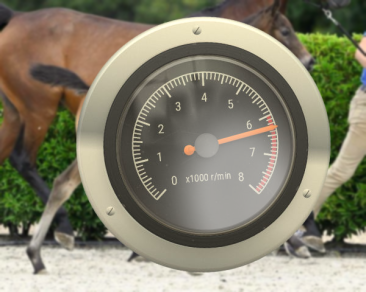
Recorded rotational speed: 6300
